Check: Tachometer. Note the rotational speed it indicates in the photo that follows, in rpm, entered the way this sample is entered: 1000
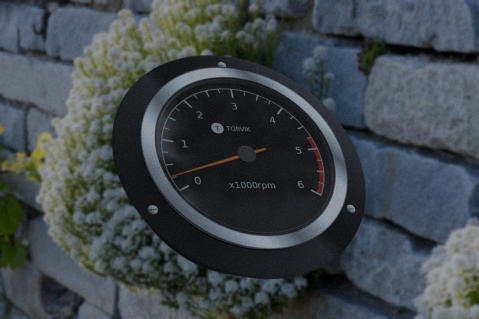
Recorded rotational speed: 250
